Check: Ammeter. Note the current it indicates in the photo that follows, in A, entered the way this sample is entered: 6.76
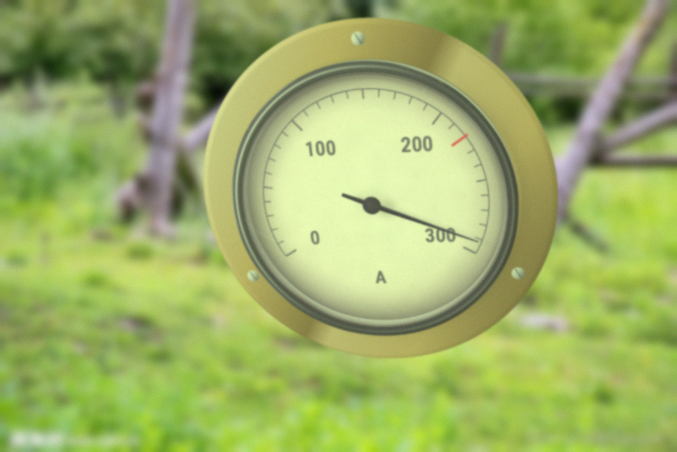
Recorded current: 290
